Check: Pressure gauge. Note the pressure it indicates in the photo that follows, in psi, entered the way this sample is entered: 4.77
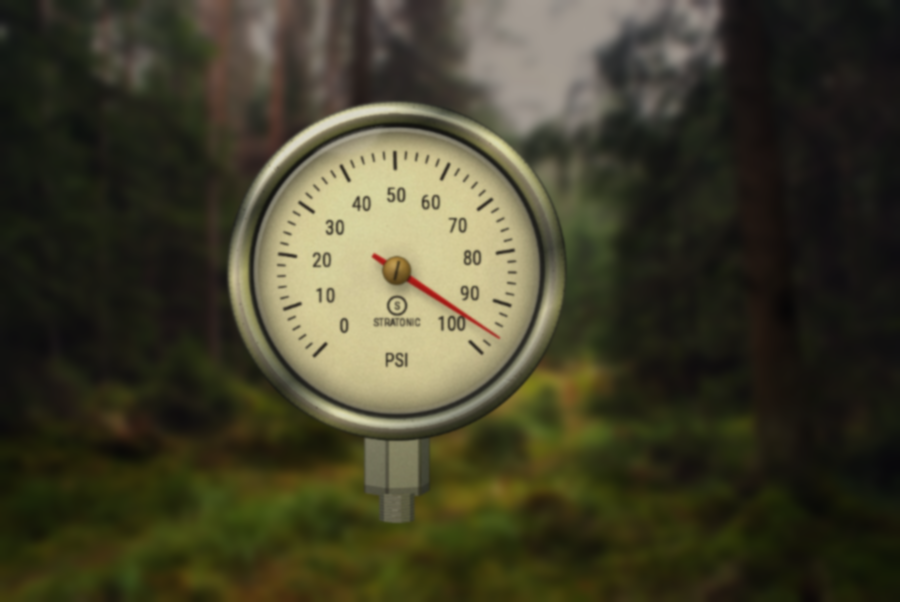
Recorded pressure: 96
